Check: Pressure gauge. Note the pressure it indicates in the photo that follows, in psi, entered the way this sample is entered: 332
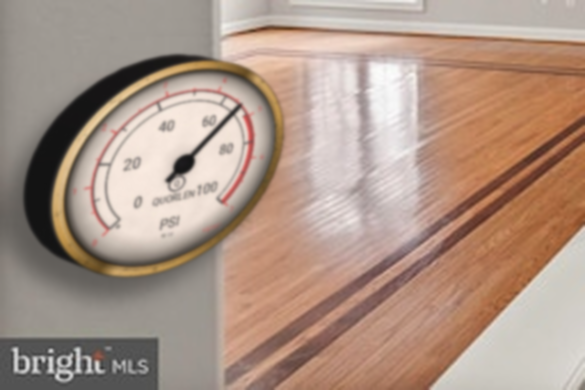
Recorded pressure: 65
